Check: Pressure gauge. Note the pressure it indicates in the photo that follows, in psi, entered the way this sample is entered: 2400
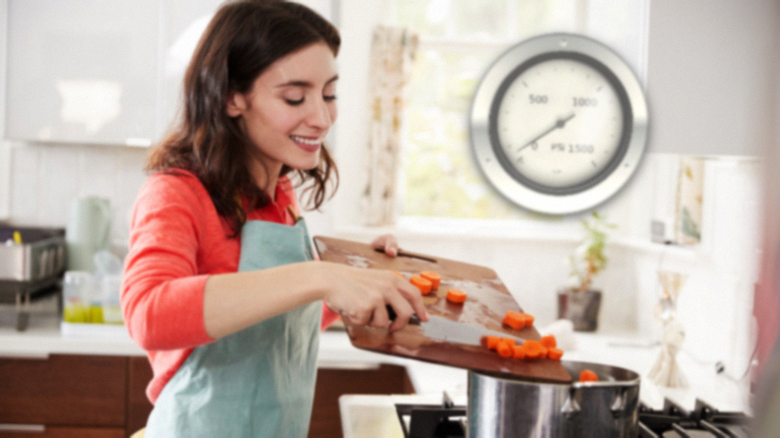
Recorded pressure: 50
